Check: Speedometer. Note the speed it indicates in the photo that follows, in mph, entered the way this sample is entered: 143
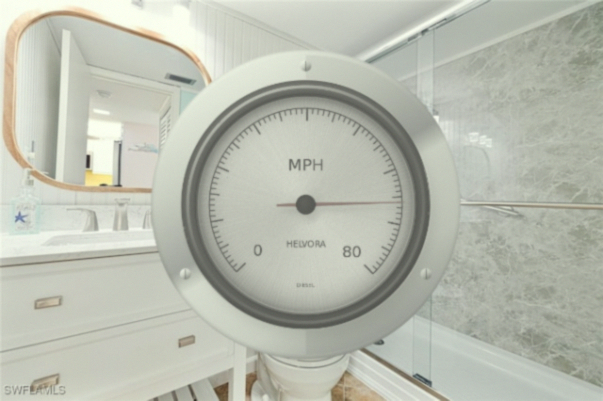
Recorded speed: 66
